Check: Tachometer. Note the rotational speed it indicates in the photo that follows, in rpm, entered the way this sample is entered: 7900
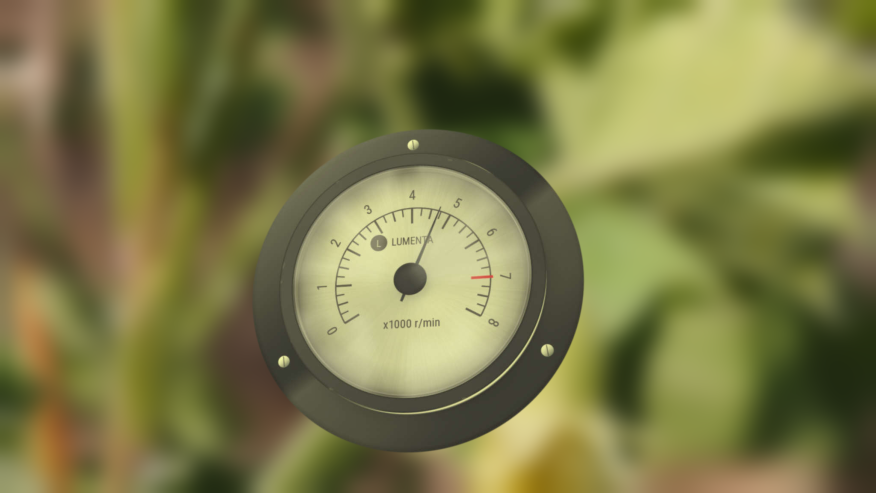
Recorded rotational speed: 4750
